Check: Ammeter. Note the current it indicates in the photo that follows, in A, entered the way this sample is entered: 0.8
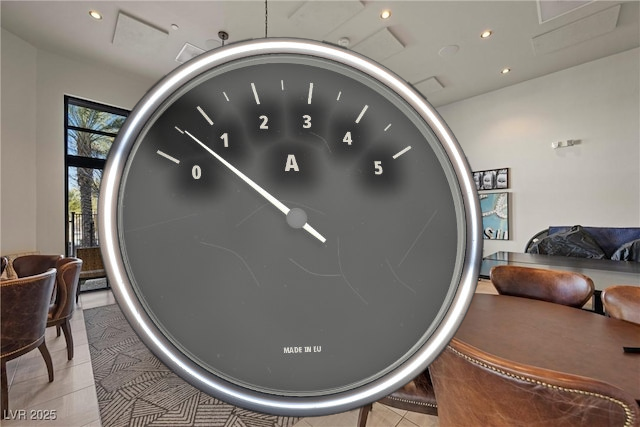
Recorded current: 0.5
